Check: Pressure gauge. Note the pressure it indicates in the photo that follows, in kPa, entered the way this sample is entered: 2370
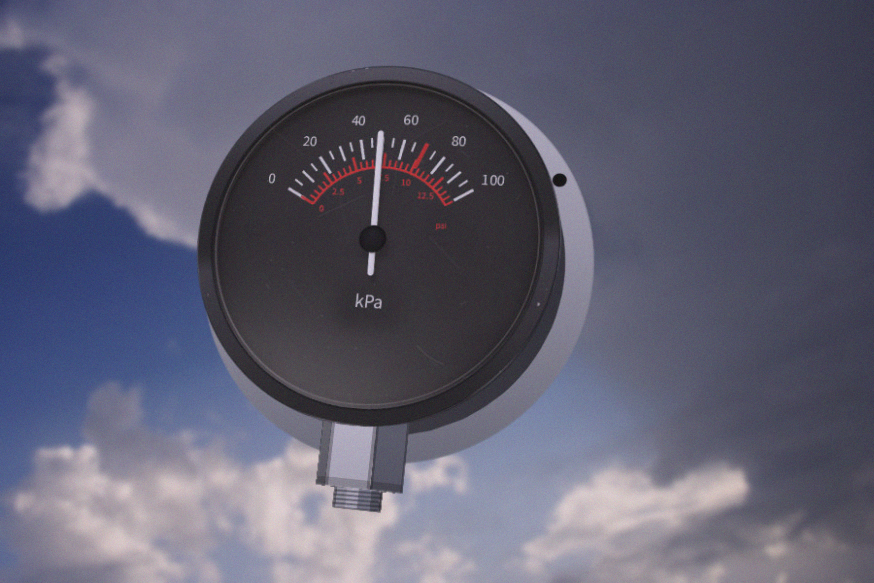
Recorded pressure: 50
